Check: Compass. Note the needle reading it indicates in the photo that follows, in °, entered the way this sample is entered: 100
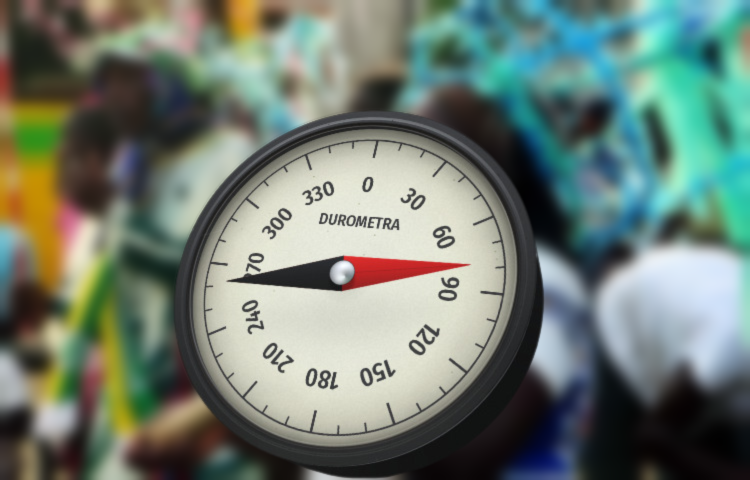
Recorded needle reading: 80
